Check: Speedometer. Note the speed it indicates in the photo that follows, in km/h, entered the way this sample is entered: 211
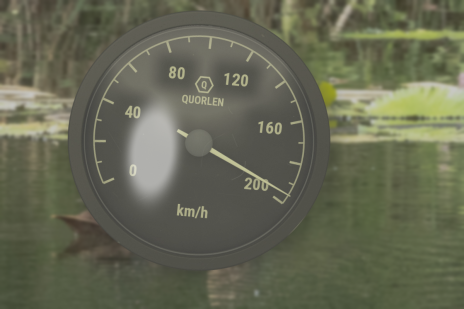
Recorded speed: 195
